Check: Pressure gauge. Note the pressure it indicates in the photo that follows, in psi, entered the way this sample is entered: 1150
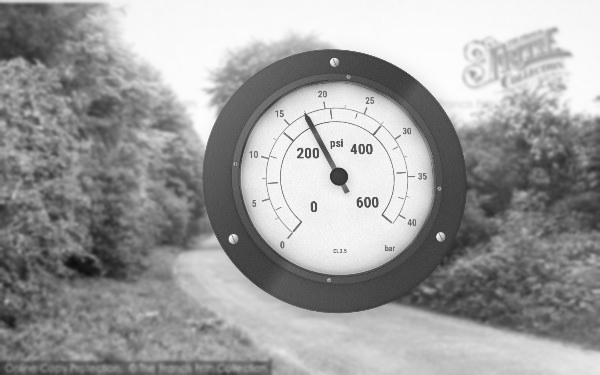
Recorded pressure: 250
